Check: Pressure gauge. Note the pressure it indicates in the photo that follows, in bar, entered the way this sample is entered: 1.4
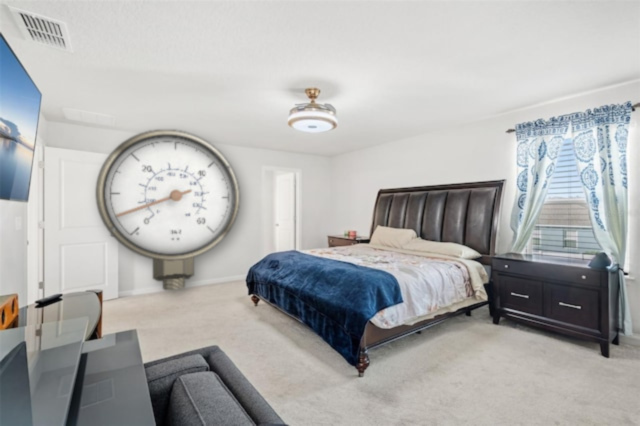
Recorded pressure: 5
